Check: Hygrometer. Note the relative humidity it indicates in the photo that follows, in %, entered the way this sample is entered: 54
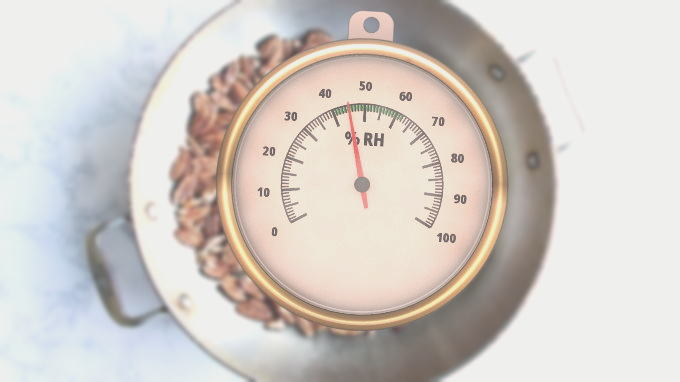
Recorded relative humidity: 45
